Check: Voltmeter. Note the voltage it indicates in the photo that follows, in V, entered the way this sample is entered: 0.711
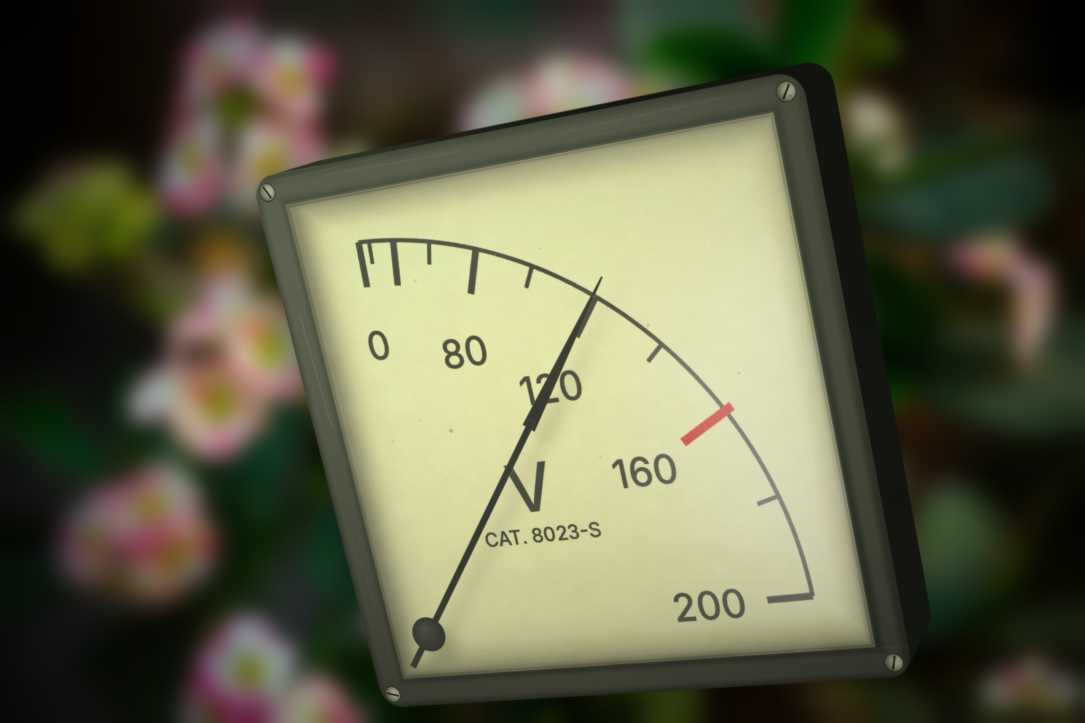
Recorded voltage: 120
